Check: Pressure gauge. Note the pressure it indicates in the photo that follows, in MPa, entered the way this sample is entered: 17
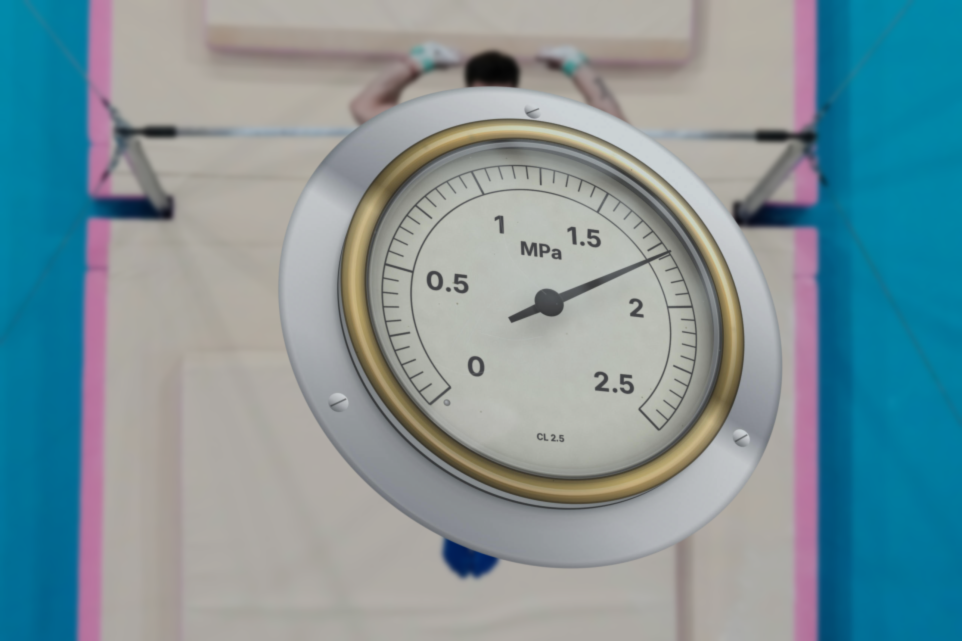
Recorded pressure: 1.8
